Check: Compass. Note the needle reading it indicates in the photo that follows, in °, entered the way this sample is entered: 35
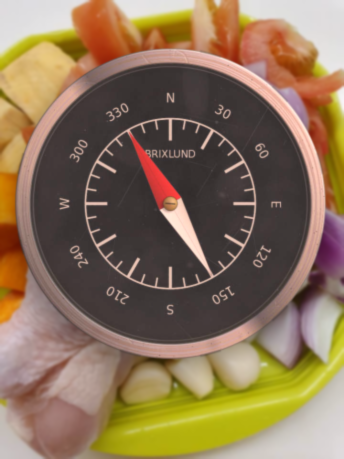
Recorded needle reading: 330
